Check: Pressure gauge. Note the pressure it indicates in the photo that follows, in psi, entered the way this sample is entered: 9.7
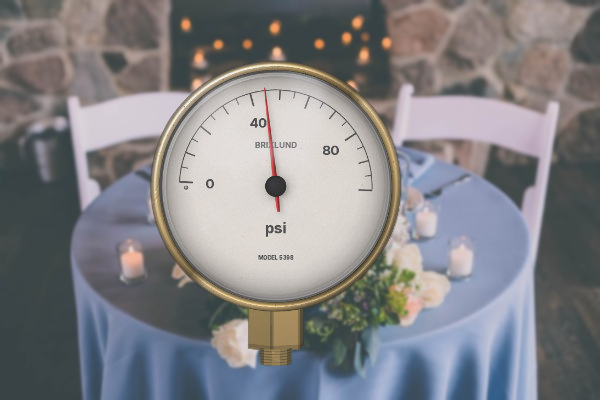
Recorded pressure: 45
